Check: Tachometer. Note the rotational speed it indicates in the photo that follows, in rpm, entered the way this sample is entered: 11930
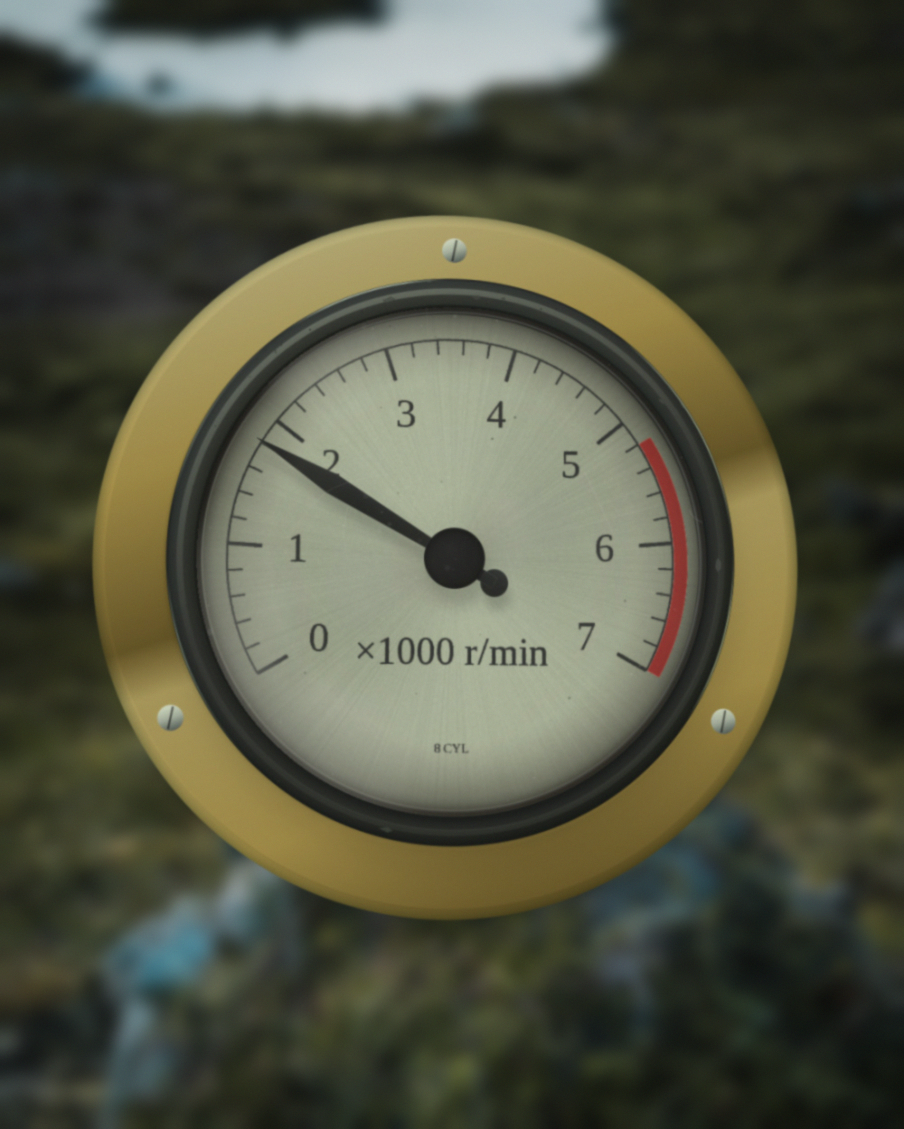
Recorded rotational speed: 1800
